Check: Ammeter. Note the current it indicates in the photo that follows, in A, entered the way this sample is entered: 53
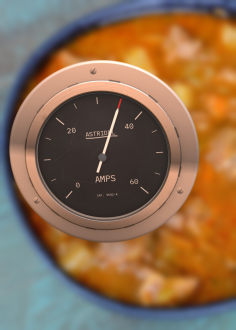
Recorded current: 35
